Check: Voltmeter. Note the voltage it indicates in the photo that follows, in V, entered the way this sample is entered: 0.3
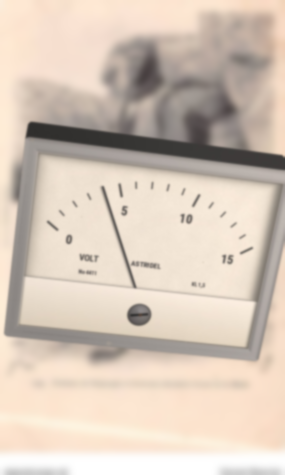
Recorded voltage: 4
